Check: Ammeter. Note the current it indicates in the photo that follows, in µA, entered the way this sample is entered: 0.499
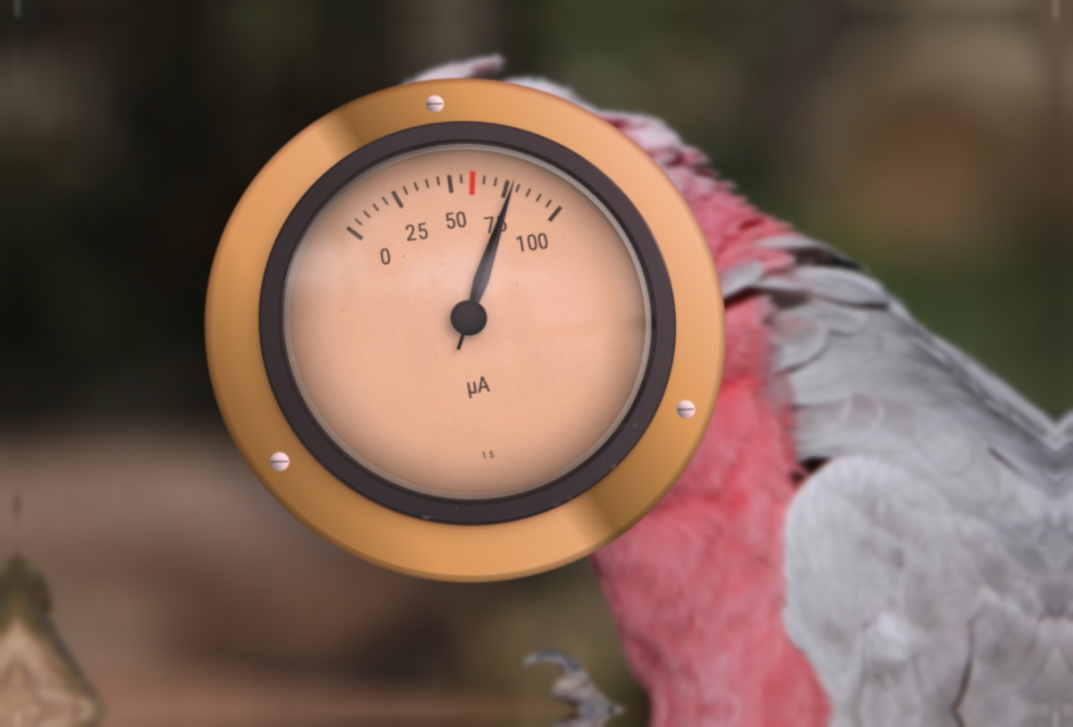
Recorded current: 77.5
